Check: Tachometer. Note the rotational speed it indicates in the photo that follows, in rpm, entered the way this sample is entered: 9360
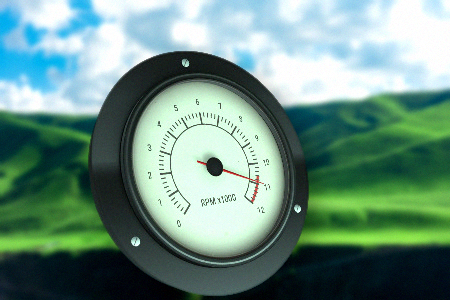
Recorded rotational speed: 11000
